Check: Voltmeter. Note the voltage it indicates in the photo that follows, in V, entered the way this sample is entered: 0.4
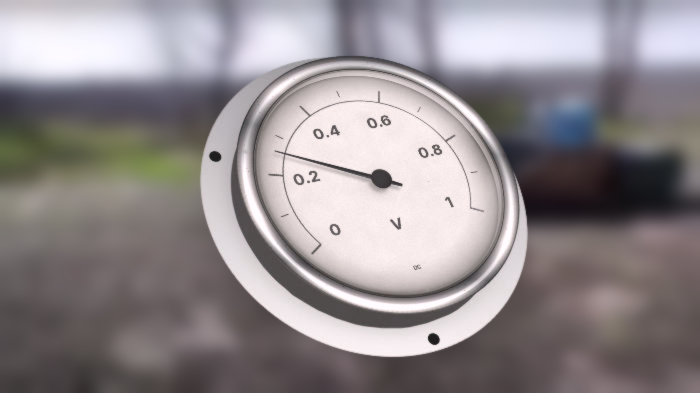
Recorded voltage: 0.25
